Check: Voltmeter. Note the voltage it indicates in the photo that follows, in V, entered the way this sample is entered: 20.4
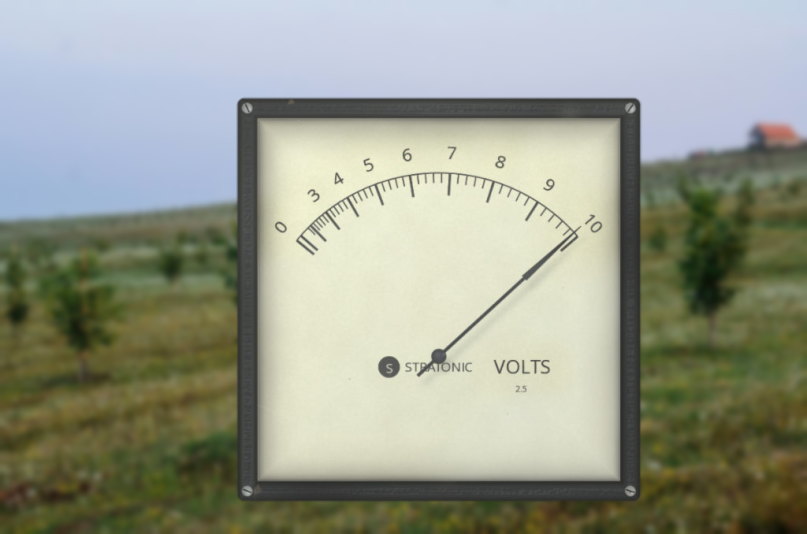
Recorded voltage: 9.9
